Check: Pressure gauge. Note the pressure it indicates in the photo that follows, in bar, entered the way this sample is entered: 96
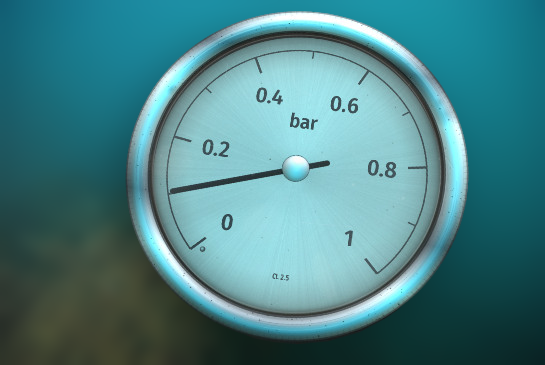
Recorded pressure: 0.1
